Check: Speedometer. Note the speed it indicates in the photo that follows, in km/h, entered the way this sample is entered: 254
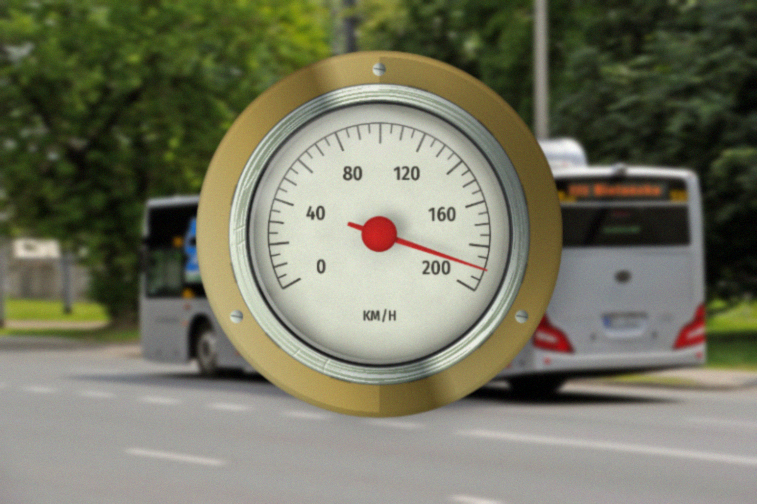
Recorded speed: 190
